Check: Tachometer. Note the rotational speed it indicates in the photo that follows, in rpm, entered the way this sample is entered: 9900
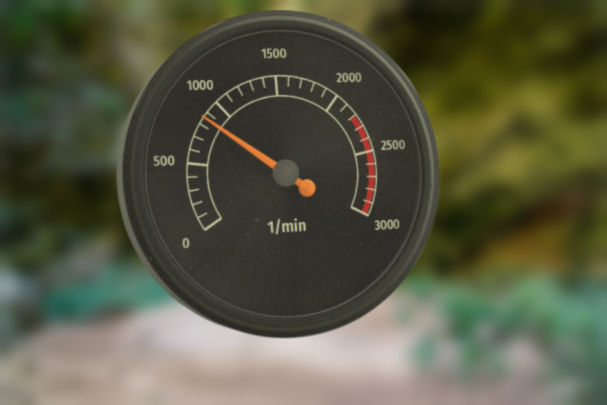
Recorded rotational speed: 850
